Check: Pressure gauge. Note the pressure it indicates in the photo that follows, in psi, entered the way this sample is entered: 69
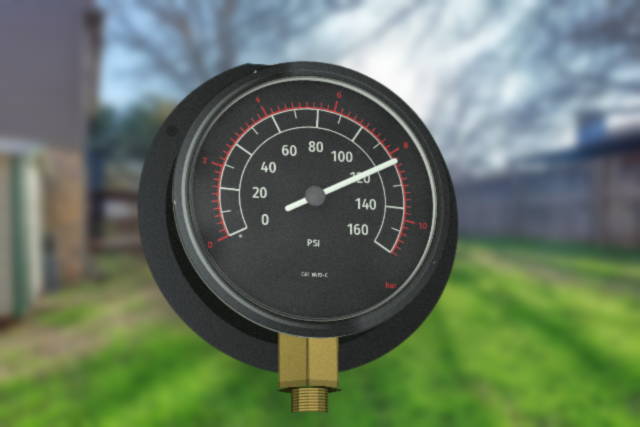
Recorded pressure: 120
